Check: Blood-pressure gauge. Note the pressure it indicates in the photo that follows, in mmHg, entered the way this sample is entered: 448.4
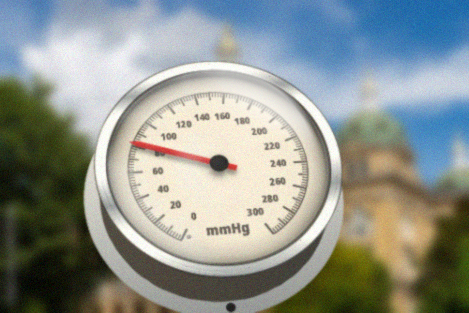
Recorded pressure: 80
